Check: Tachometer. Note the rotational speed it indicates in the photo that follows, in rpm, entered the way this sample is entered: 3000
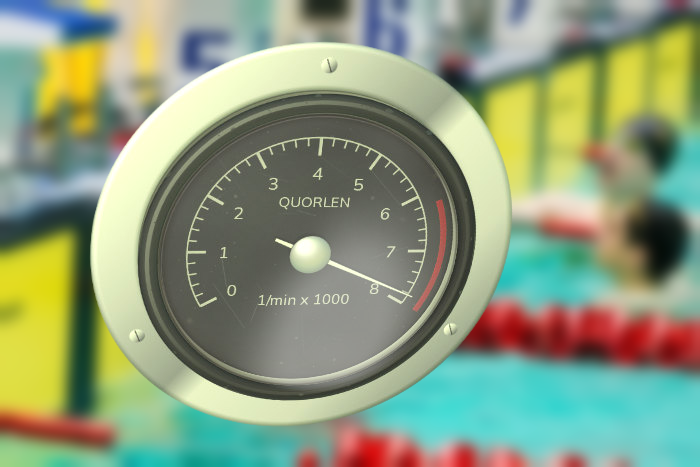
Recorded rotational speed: 7800
